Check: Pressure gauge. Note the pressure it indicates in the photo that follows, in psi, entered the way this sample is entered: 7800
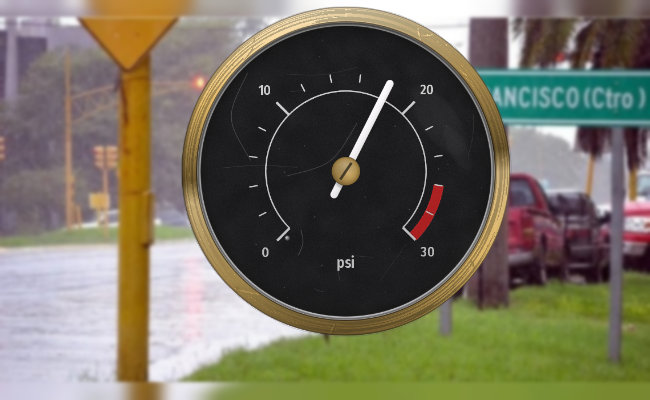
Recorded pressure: 18
